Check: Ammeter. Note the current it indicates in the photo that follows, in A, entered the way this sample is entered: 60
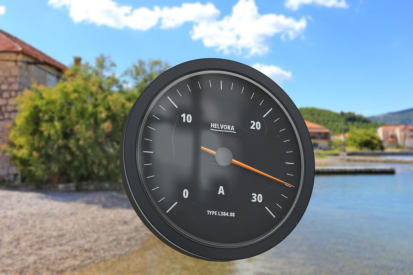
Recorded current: 27
